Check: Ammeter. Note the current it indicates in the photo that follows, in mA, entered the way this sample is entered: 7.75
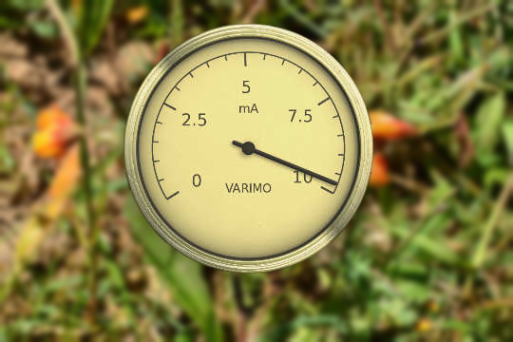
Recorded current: 9.75
